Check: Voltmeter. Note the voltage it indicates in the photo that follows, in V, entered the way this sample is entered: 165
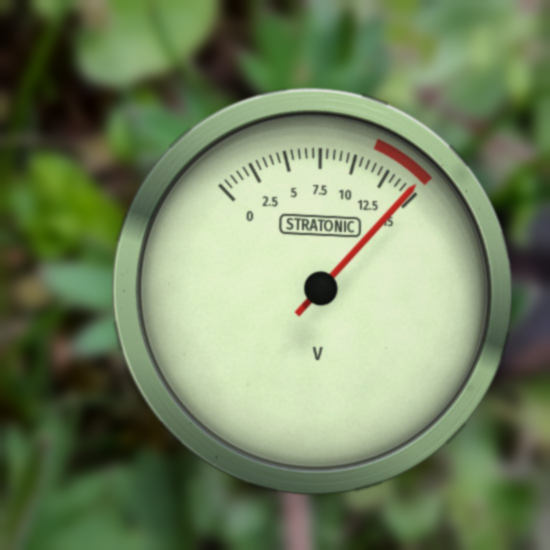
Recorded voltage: 14.5
